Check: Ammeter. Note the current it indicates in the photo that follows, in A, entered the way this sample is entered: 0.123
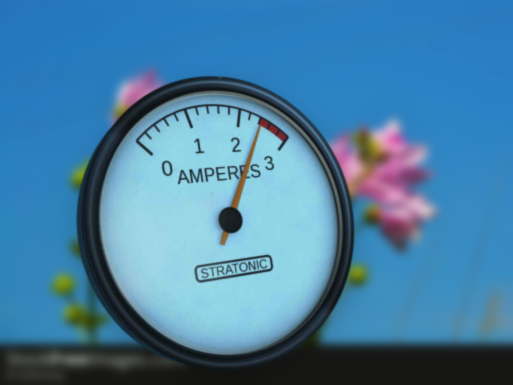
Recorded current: 2.4
